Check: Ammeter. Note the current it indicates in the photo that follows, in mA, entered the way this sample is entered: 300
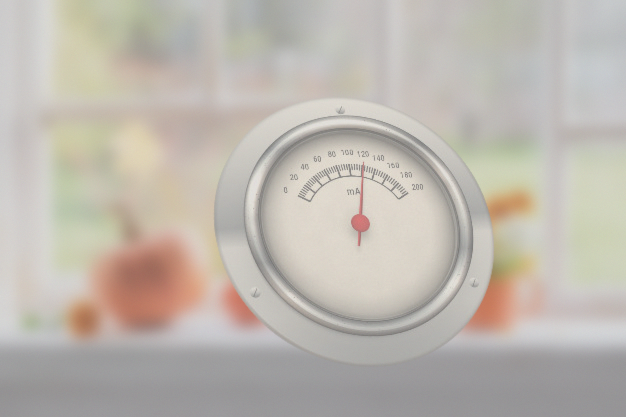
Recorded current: 120
